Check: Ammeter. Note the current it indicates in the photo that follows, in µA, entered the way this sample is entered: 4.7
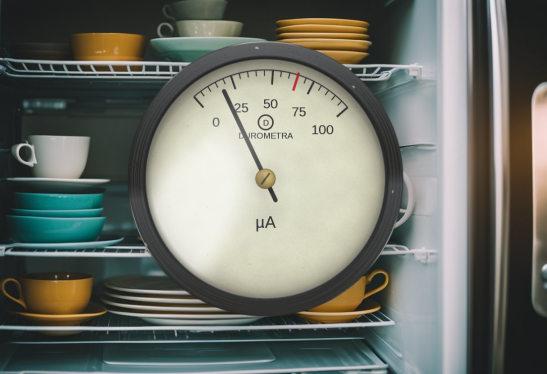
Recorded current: 17.5
